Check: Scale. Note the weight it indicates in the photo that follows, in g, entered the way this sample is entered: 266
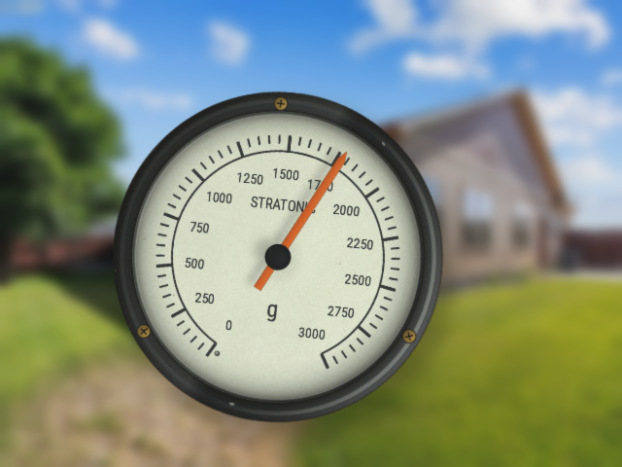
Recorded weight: 1775
